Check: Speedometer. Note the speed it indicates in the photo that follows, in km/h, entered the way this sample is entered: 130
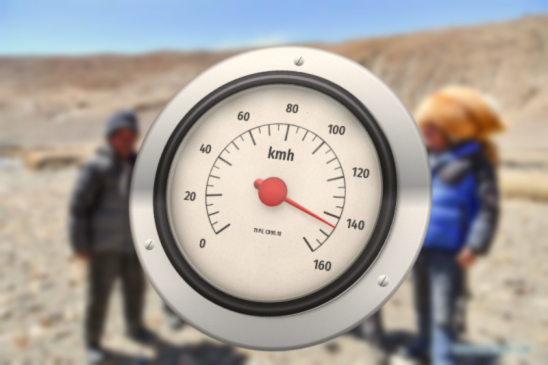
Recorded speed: 145
